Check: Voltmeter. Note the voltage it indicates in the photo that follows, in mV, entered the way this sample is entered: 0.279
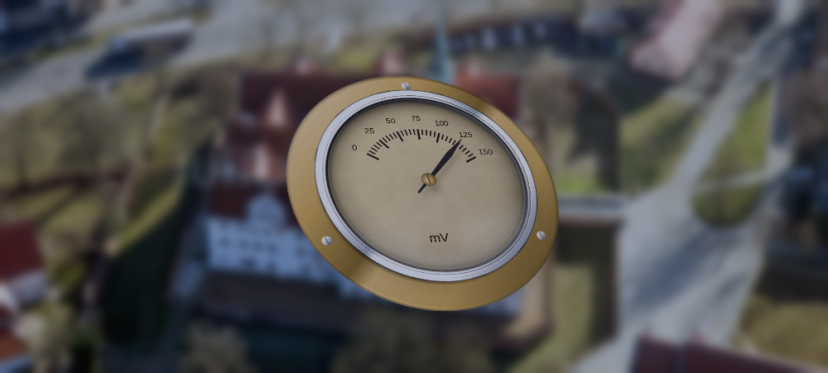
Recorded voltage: 125
